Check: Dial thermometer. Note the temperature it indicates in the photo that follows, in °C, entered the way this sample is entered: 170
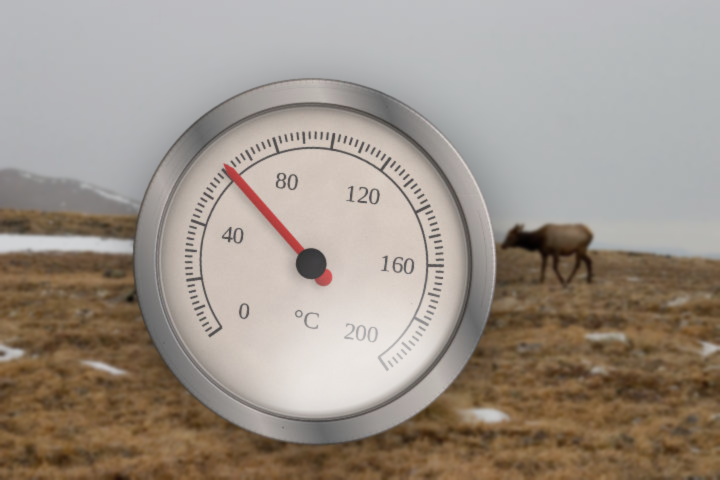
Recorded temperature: 62
